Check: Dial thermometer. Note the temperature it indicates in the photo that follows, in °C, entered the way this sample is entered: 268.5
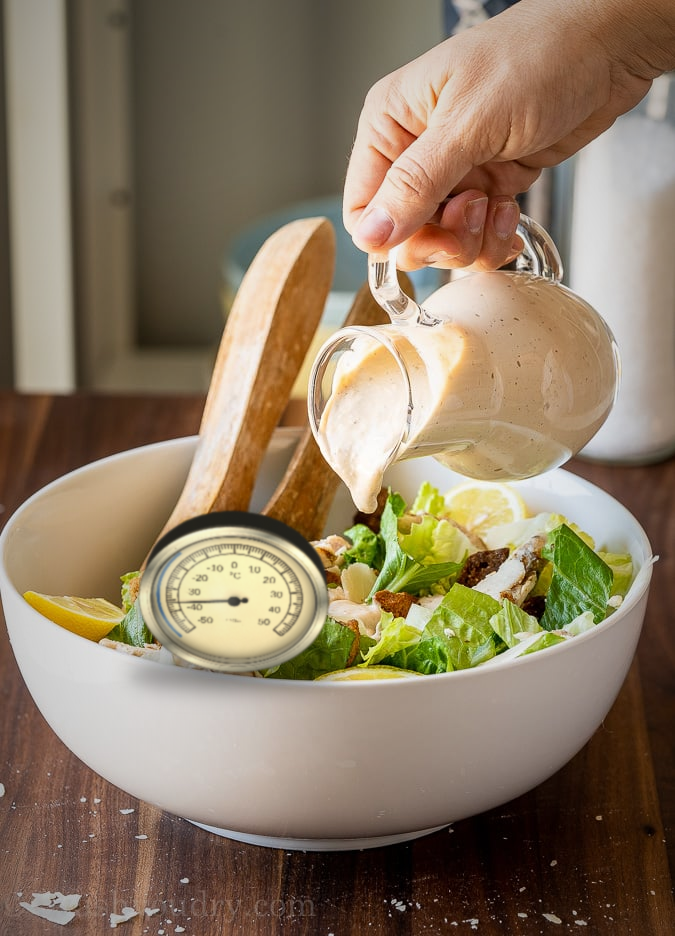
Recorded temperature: -35
